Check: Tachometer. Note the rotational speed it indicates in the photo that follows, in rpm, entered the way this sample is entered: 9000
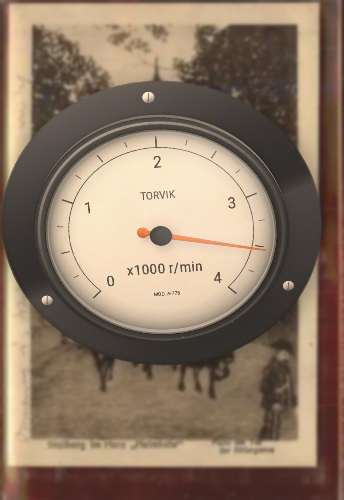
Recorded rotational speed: 3500
